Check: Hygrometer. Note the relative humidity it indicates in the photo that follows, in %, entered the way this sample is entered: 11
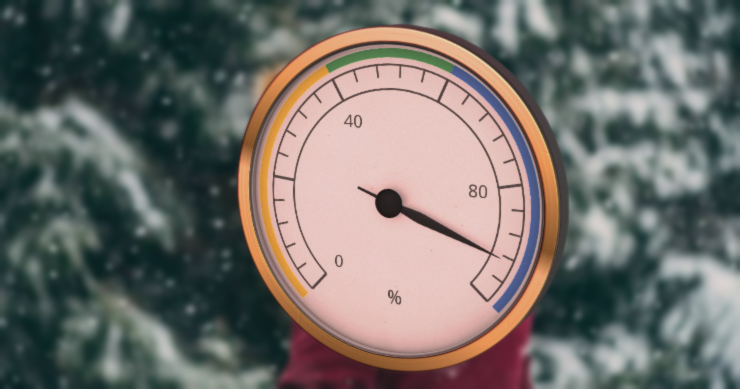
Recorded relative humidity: 92
